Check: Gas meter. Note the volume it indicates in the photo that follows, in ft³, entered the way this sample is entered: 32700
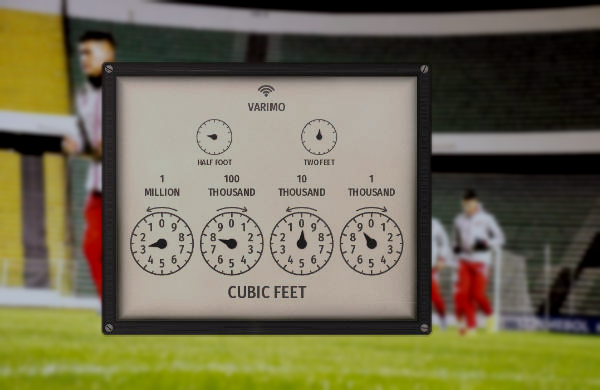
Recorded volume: 279900
